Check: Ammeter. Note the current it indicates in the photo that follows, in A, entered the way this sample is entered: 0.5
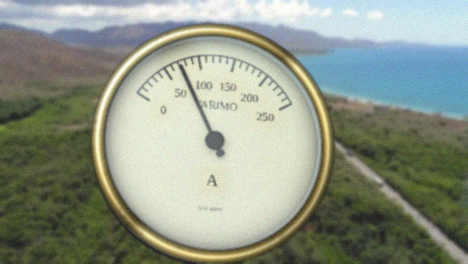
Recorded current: 70
